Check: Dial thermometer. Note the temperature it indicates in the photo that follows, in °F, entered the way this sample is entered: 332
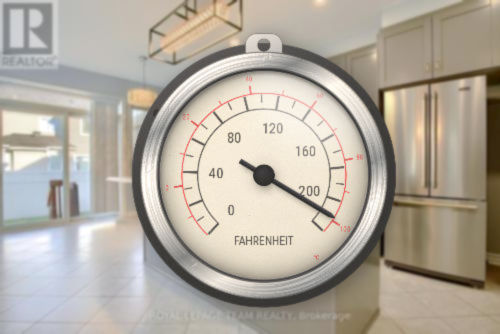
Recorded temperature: 210
